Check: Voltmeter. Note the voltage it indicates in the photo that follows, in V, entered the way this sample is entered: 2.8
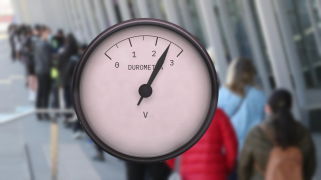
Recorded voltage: 2.5
